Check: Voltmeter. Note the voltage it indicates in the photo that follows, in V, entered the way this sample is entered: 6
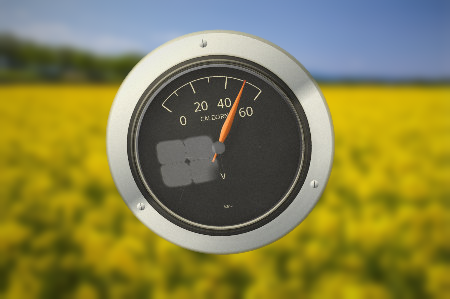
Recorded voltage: 50
